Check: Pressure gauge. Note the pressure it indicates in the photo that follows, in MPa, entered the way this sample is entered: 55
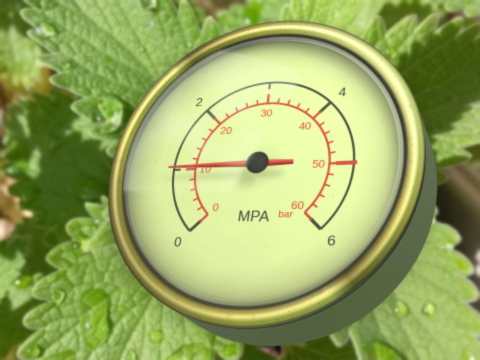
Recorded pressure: 1
